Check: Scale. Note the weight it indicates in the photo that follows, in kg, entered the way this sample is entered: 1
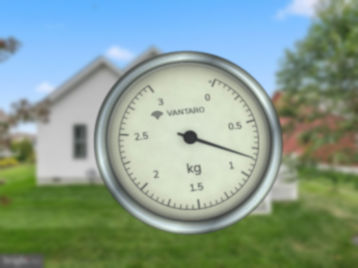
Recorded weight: 0.85
